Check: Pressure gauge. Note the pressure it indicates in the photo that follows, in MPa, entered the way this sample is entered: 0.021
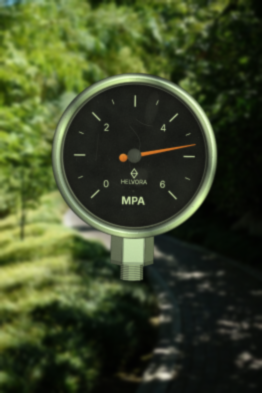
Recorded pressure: 4.75
